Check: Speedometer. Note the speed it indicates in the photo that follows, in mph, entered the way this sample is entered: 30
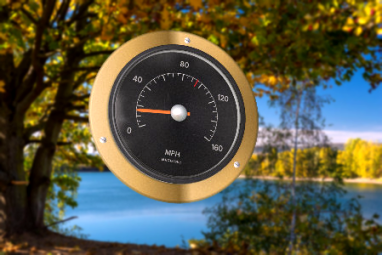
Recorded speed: 15
